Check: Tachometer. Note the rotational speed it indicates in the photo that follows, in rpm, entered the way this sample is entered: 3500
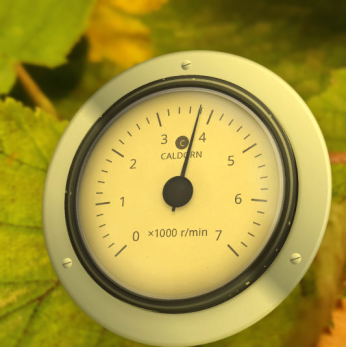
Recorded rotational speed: 3800
